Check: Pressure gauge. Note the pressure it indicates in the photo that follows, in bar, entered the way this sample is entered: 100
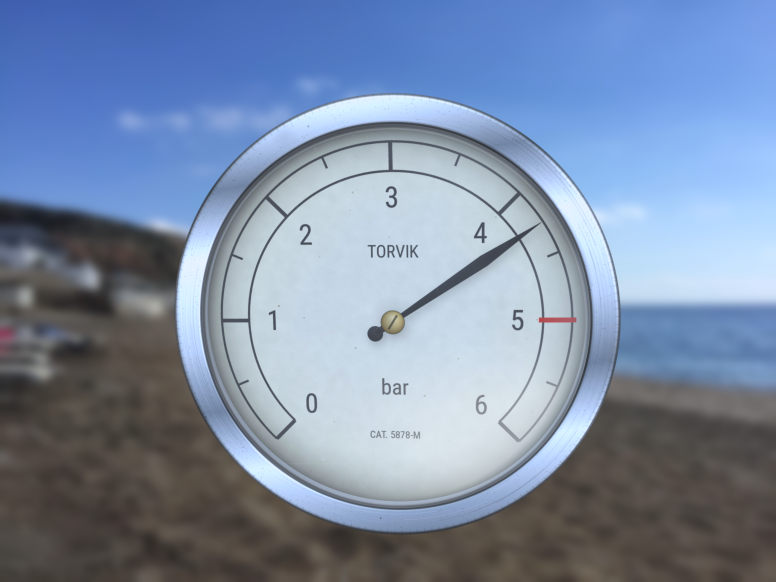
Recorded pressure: 4.25
